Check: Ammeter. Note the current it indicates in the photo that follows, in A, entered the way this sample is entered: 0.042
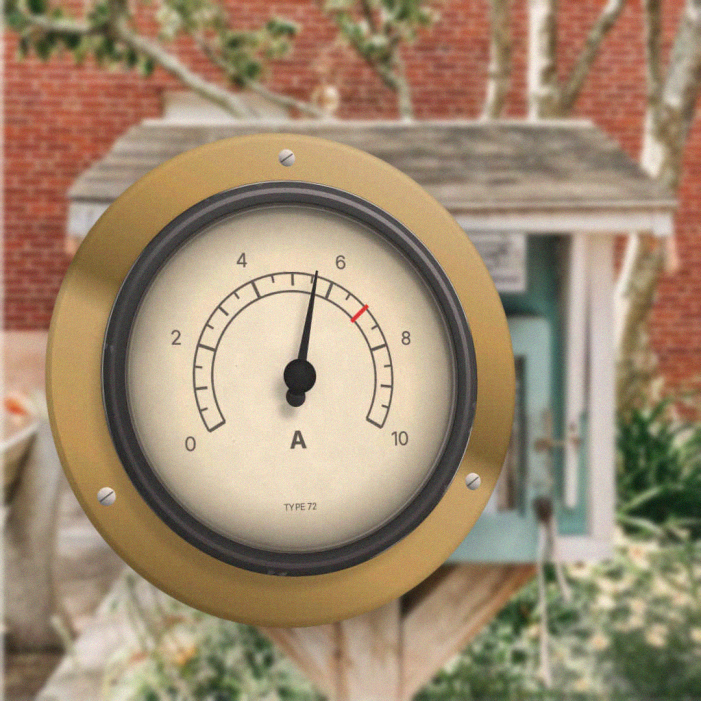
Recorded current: 5.5
